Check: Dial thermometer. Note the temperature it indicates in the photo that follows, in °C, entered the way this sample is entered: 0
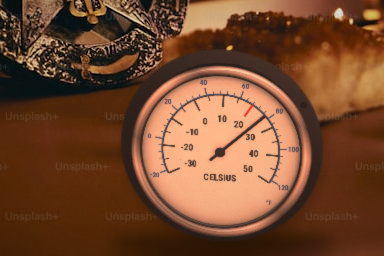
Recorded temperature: 25
